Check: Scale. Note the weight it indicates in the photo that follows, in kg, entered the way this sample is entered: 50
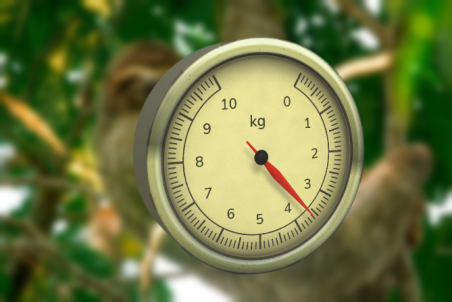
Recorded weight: 3.6
